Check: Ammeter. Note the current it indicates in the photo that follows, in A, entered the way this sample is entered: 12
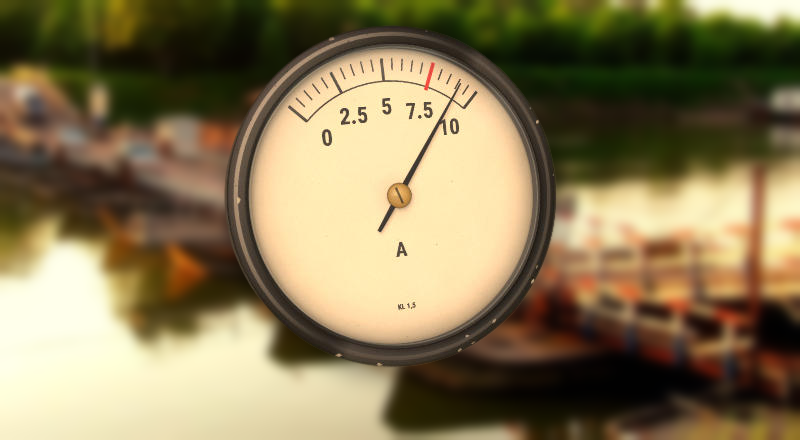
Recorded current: 9
